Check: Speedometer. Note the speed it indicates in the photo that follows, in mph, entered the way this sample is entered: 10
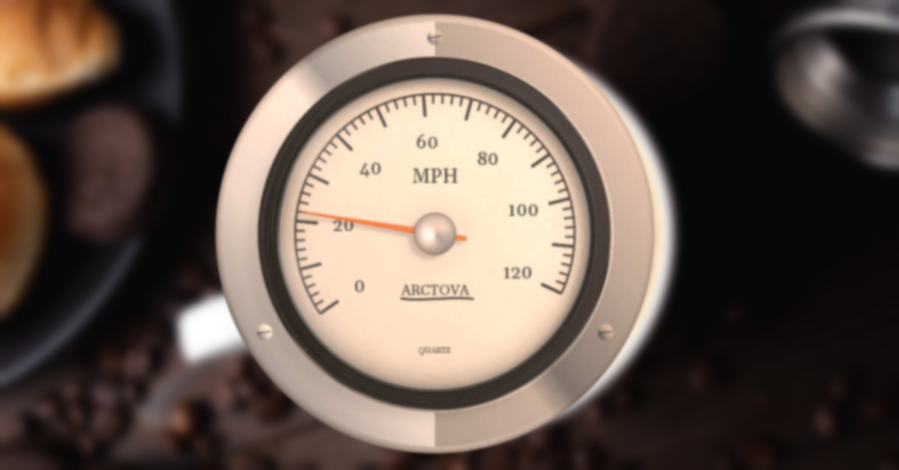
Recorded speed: 22
